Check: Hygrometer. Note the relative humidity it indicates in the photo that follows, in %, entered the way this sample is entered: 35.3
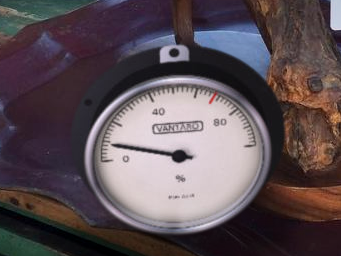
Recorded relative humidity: 10
